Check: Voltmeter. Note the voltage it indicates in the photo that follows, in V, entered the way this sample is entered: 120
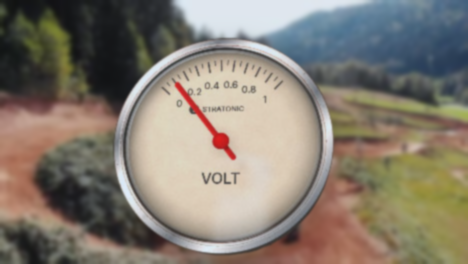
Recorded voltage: 0.1
